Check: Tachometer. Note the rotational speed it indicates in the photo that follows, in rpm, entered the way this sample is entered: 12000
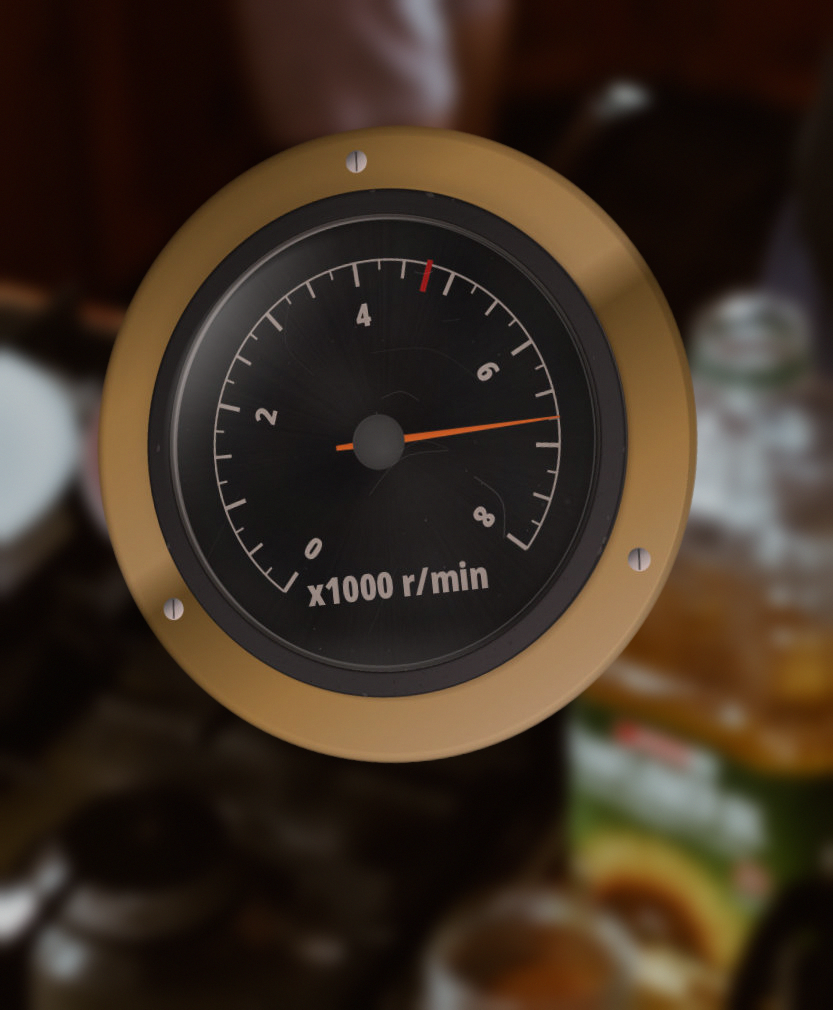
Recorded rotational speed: 6750
